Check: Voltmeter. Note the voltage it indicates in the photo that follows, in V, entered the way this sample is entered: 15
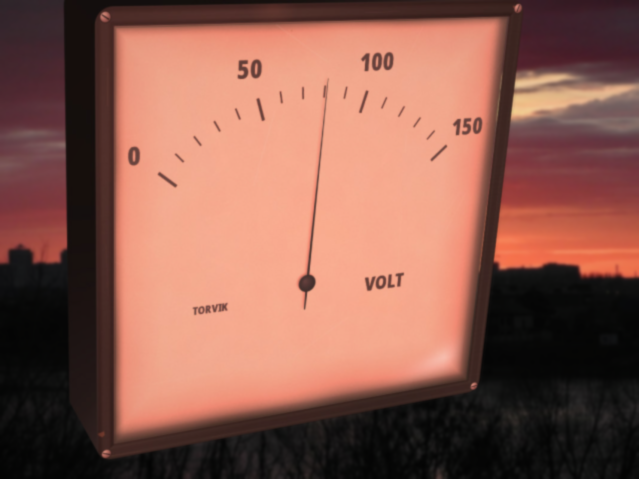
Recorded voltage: 80
